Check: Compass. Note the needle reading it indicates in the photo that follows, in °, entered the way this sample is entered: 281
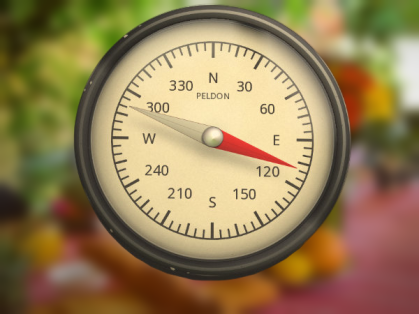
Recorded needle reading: 110
